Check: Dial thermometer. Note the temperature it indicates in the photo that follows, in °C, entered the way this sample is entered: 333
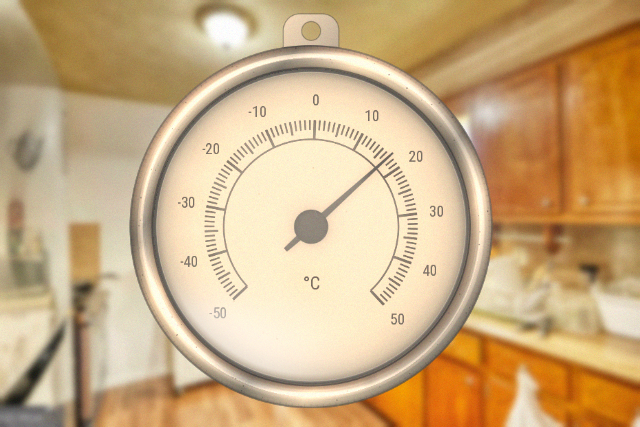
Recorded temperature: 17
